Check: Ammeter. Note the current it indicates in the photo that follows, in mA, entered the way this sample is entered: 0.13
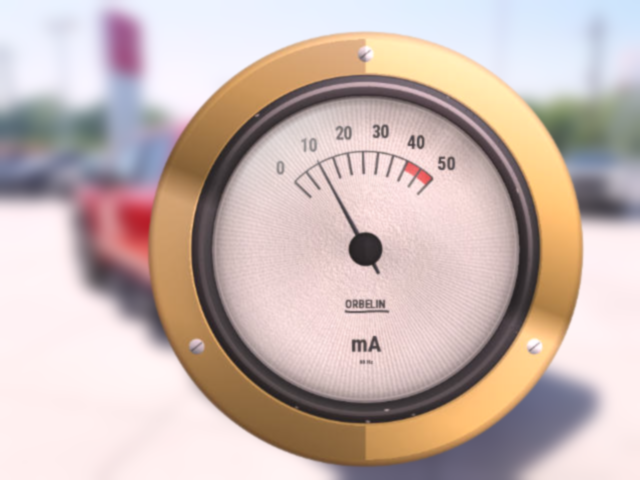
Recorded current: 10
